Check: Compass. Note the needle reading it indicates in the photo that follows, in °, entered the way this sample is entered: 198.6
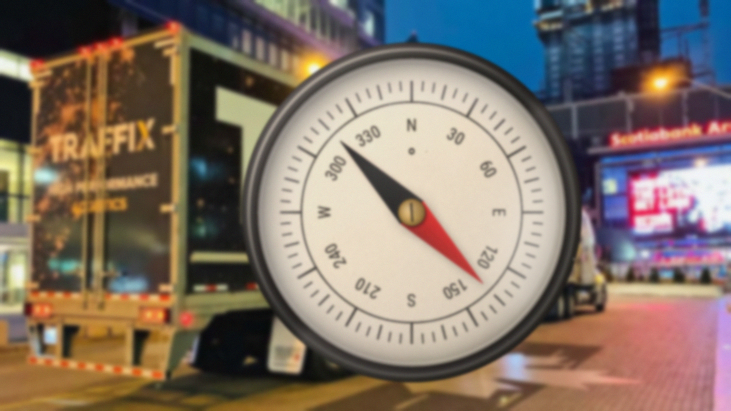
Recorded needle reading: 135
